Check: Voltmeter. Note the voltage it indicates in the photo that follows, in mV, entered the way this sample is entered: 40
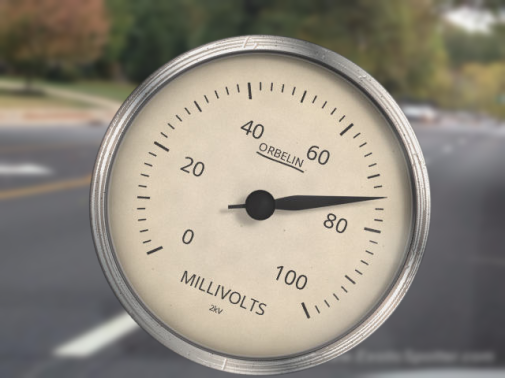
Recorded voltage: 74
